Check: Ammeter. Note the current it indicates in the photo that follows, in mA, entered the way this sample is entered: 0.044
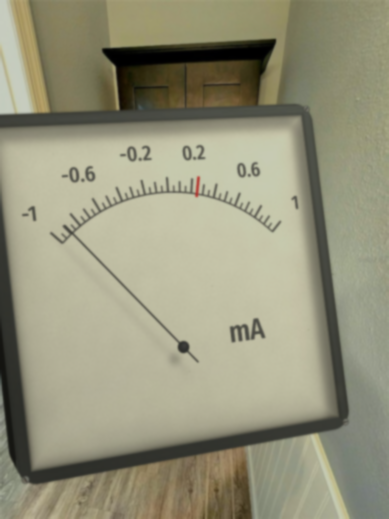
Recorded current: -0.9
